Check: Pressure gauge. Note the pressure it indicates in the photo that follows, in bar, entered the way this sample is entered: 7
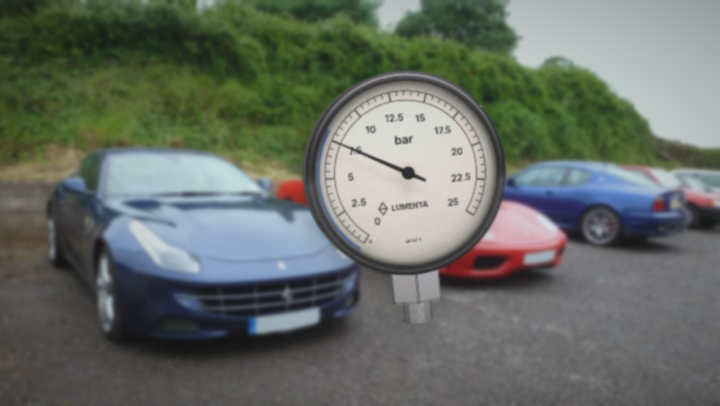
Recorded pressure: 7.5
